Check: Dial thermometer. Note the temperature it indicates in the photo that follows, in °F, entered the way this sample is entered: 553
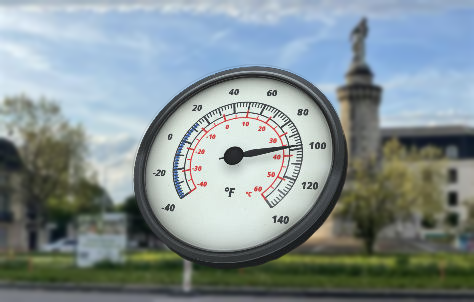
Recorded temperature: 100
